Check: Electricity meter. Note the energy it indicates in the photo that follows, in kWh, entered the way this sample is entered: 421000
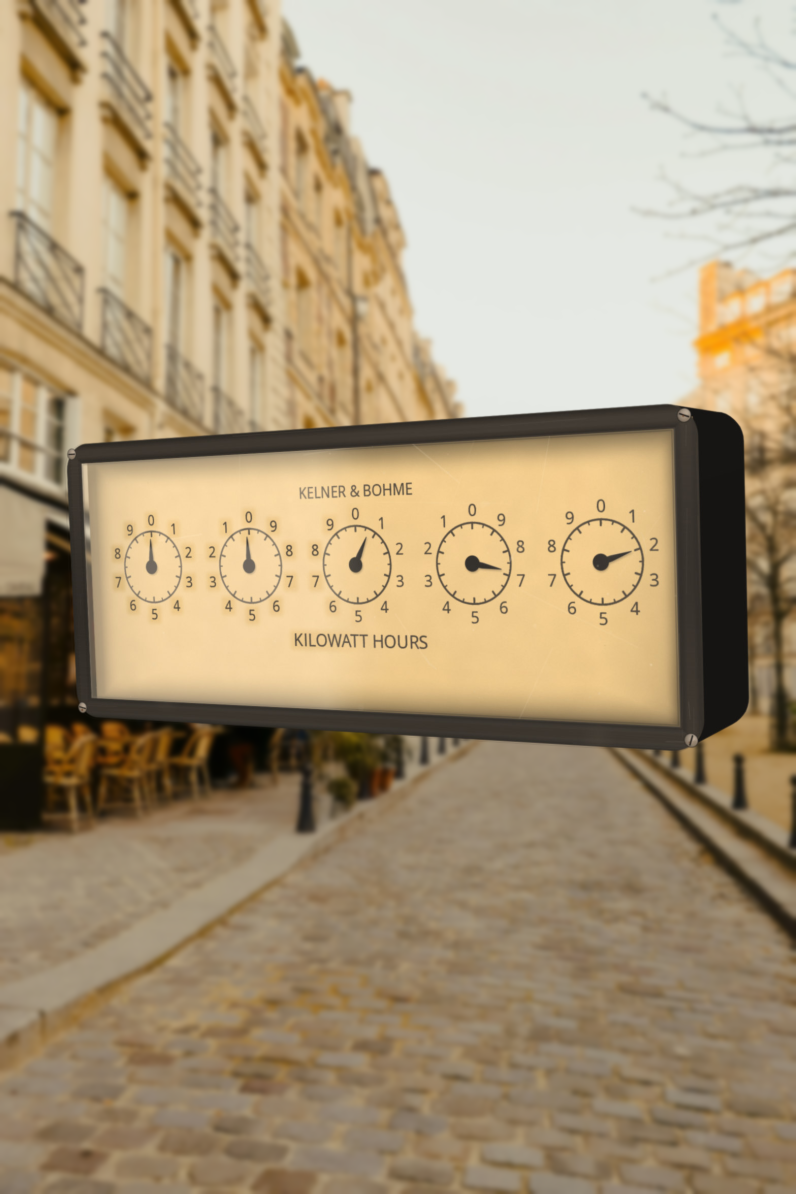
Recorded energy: 72
